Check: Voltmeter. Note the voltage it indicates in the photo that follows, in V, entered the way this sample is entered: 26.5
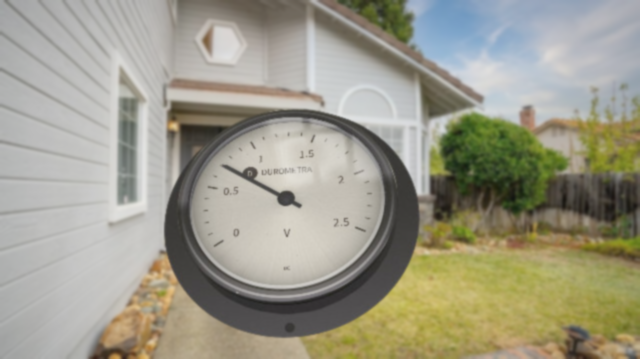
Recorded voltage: 0.7
